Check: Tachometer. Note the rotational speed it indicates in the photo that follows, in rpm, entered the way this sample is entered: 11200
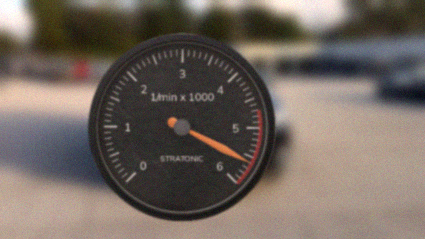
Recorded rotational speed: 5600
